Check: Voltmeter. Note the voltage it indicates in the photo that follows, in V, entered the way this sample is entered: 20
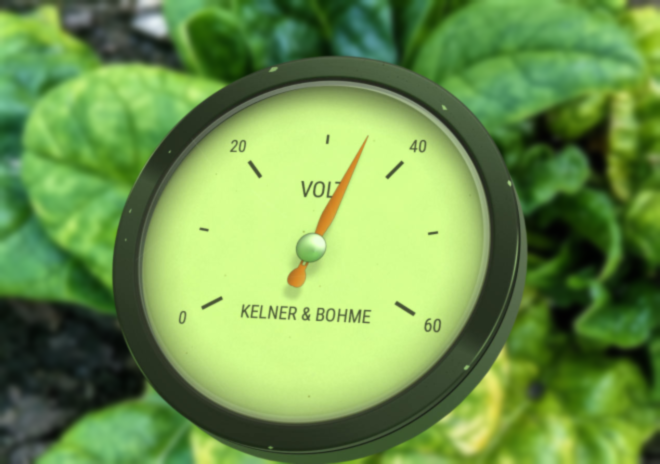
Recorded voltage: 35
